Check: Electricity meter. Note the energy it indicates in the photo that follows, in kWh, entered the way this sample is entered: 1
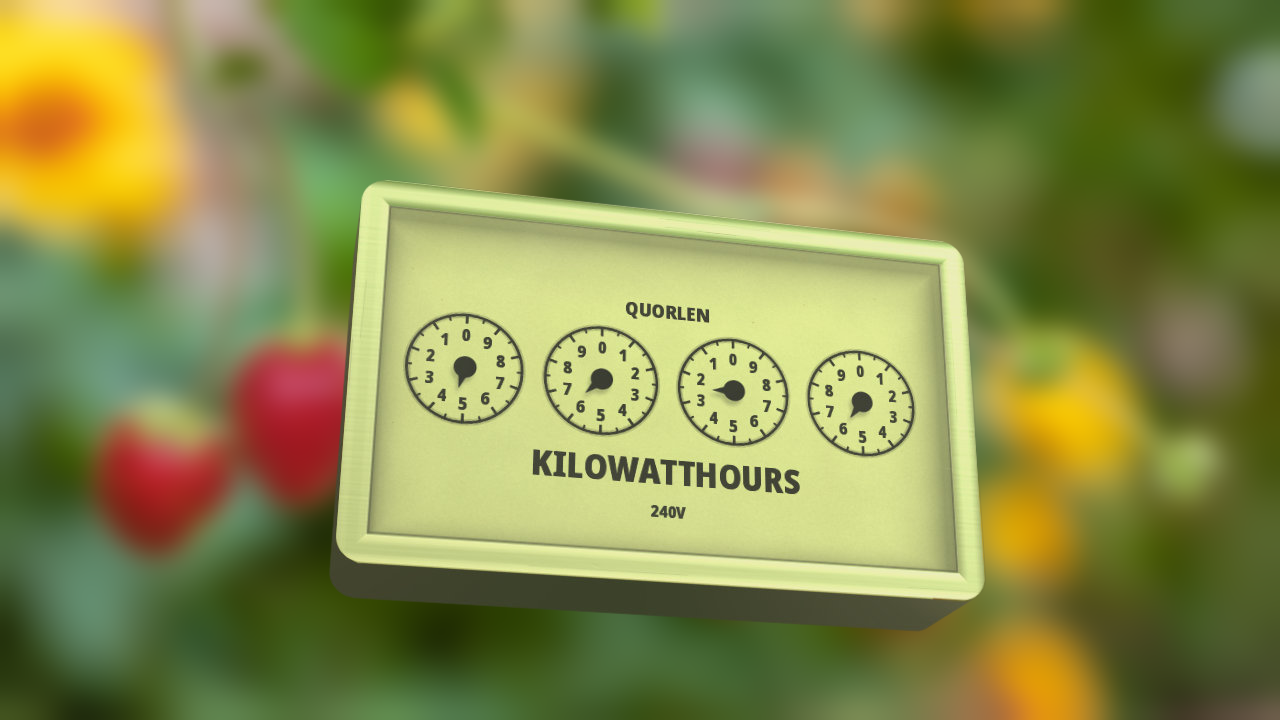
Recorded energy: 4626
